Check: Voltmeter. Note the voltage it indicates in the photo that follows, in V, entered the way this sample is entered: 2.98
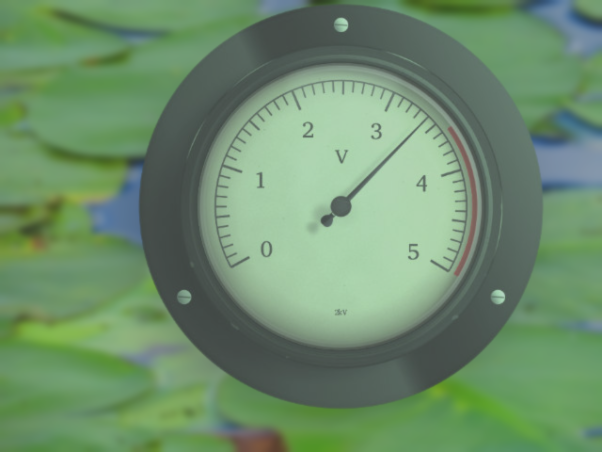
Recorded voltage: 3.4
